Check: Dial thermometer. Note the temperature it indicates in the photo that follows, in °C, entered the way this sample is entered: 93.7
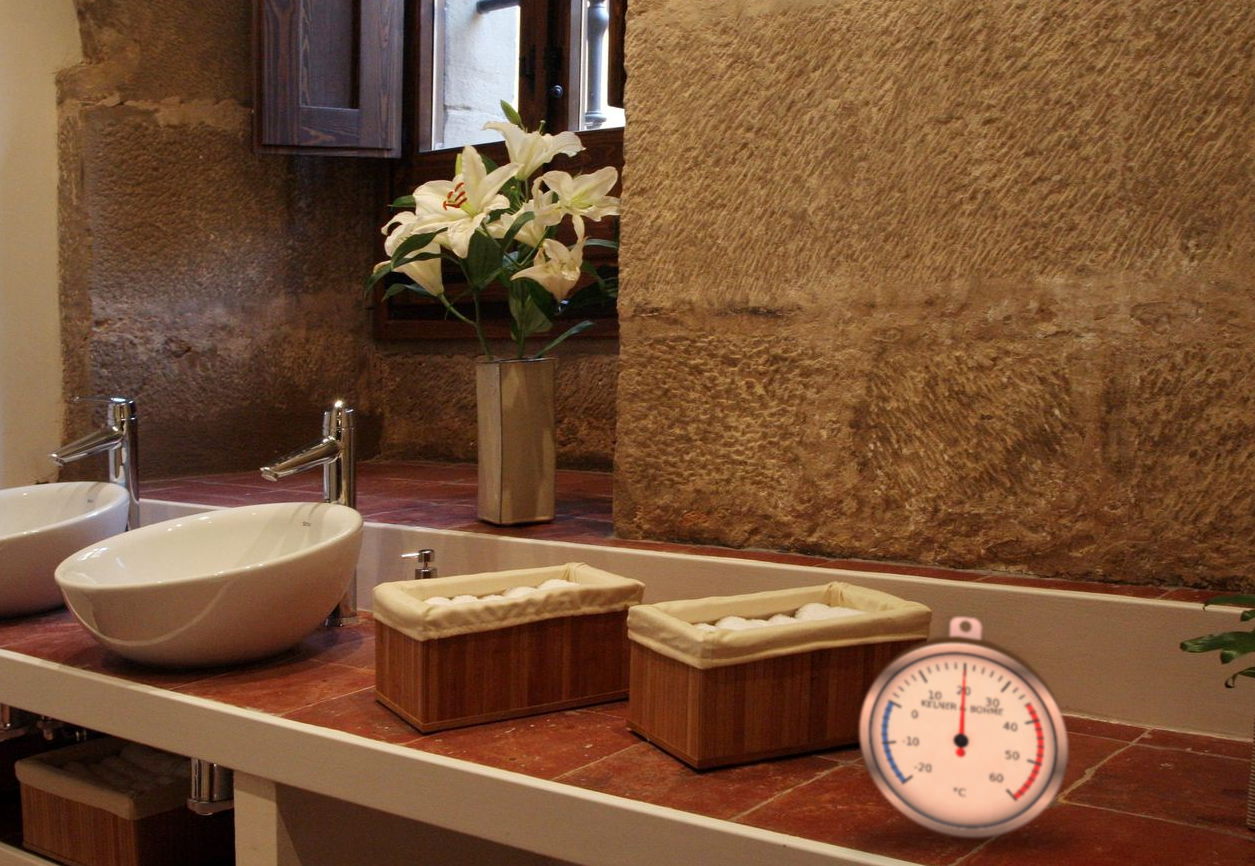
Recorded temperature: 20
